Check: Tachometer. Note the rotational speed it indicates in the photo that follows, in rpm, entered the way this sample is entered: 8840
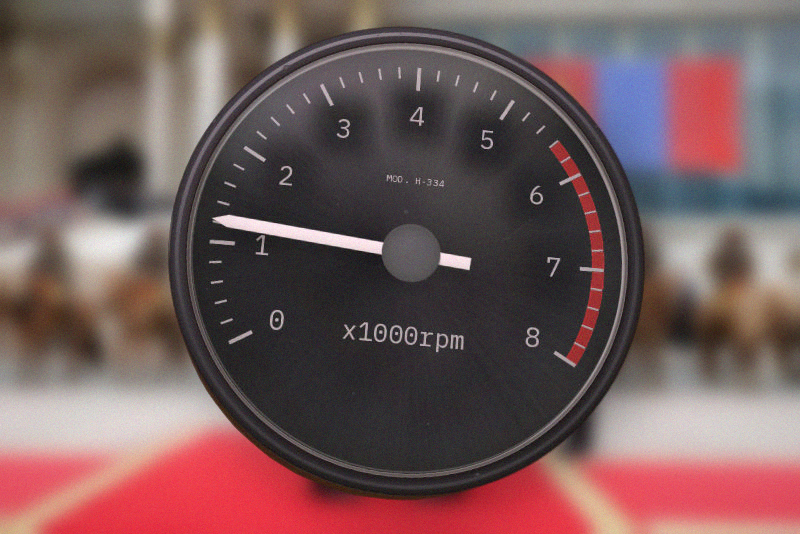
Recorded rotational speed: 1200
